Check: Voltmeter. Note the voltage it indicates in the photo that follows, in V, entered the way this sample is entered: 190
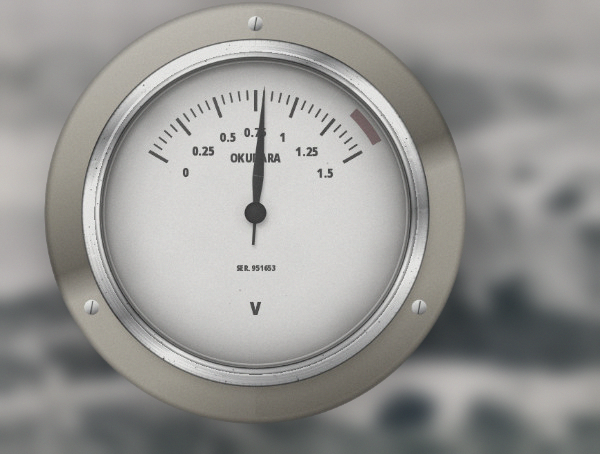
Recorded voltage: 0.8
